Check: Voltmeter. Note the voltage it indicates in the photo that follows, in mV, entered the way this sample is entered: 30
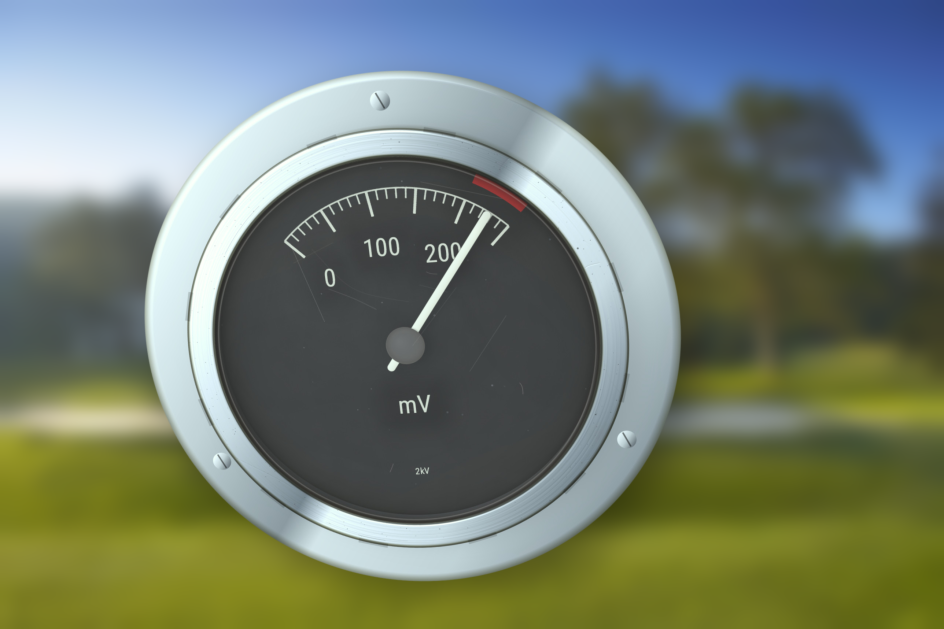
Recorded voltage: 225
